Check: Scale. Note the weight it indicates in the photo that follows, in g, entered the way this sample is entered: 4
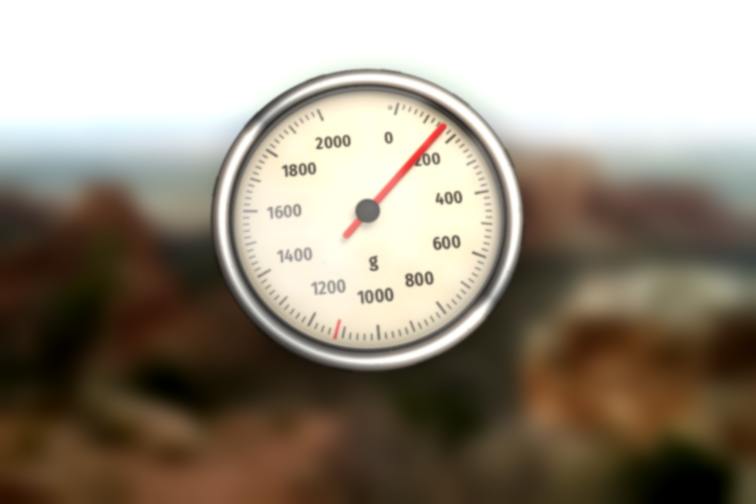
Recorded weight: 160
